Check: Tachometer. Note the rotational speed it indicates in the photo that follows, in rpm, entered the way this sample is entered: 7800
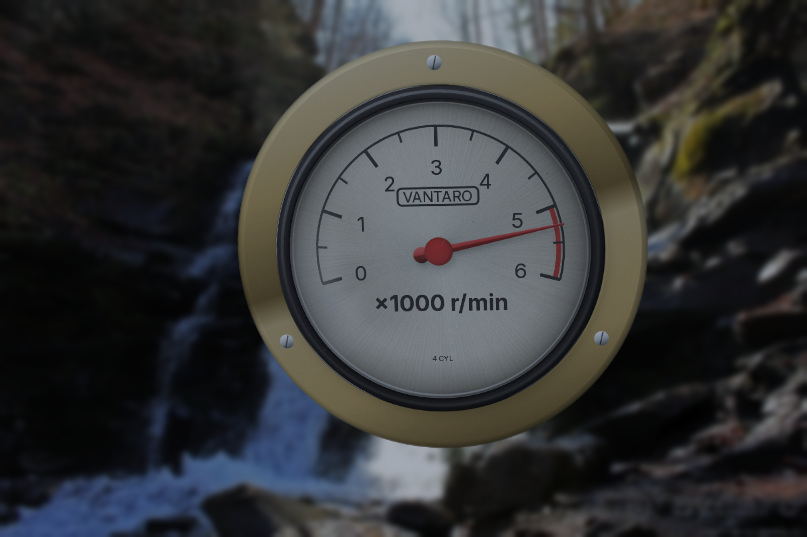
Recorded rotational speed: 5250
